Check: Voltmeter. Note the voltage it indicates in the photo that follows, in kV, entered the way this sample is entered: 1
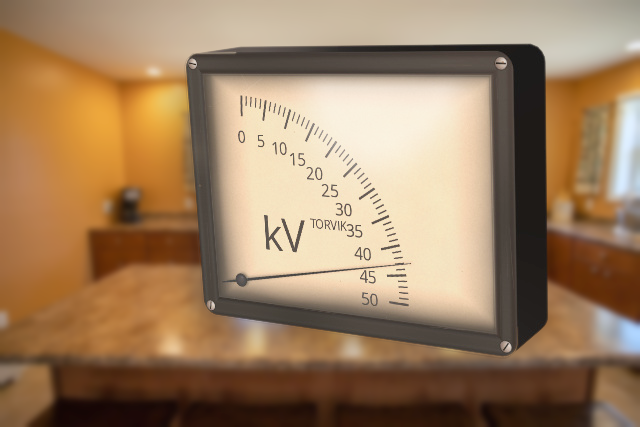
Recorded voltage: 43
